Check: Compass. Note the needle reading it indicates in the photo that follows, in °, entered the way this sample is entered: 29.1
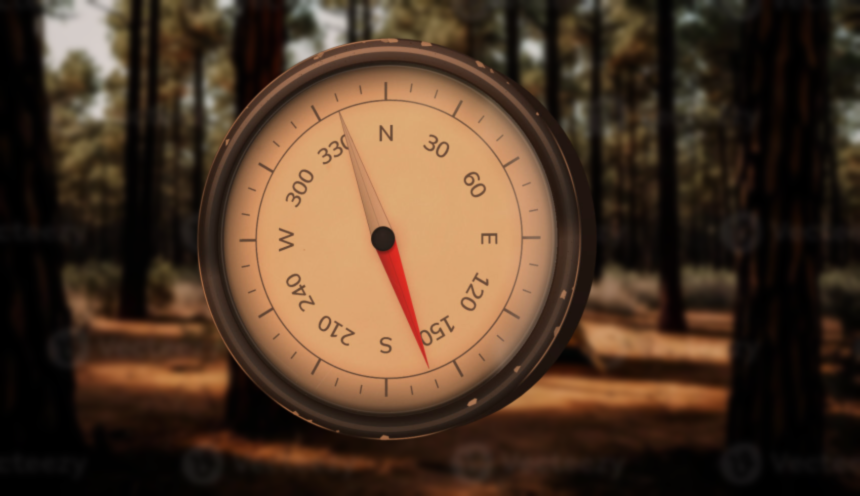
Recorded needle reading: 160
